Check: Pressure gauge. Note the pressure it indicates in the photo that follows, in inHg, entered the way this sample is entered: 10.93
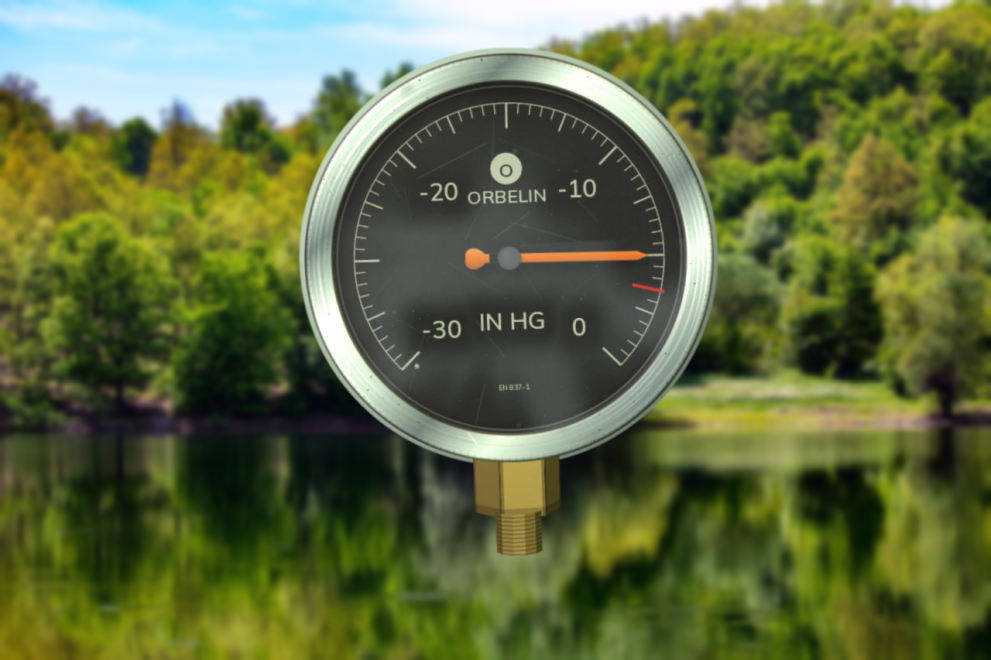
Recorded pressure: -5
